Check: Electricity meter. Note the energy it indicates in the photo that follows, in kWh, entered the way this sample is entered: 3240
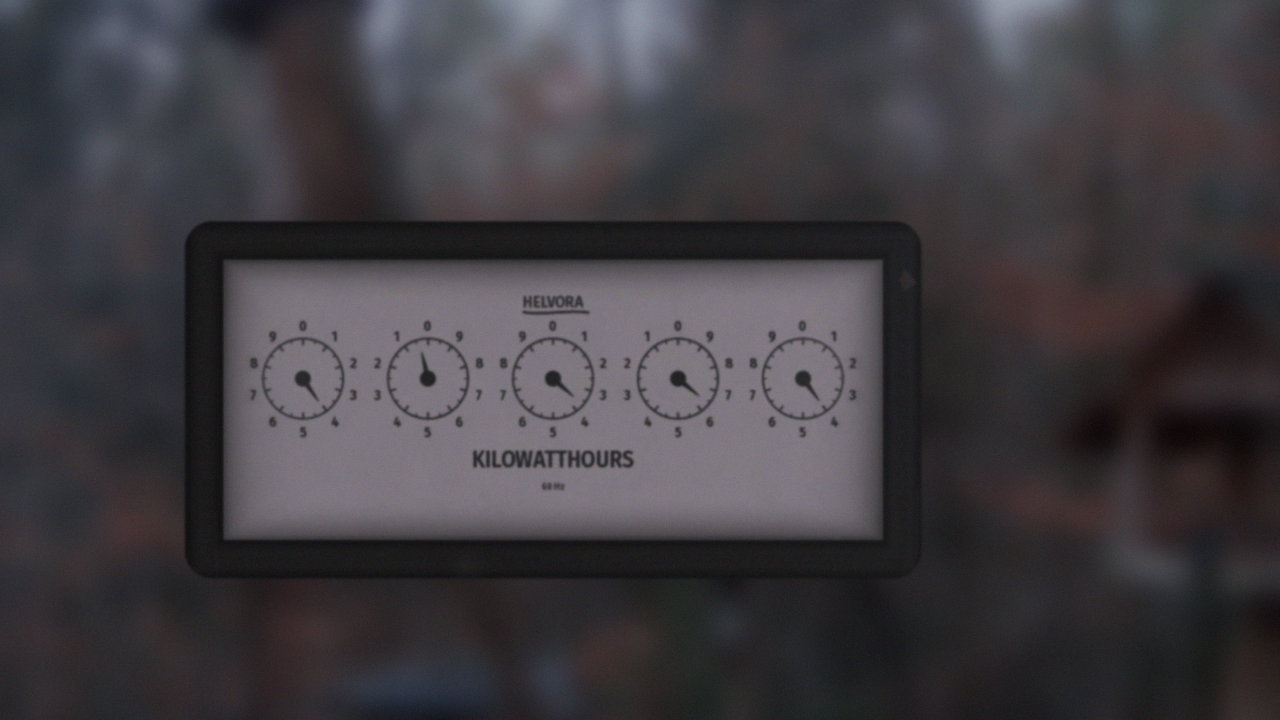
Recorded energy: 40364
